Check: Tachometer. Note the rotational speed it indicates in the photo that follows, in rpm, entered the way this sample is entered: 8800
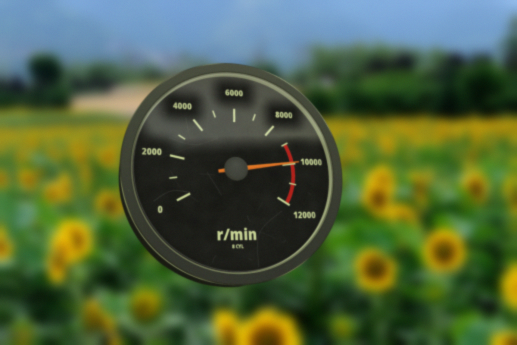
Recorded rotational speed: 10000
